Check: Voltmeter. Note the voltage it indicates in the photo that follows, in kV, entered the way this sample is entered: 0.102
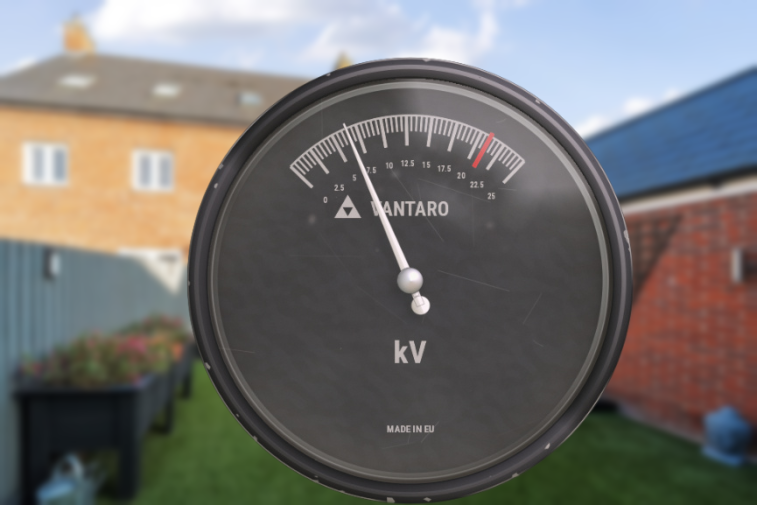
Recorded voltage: 6.5
